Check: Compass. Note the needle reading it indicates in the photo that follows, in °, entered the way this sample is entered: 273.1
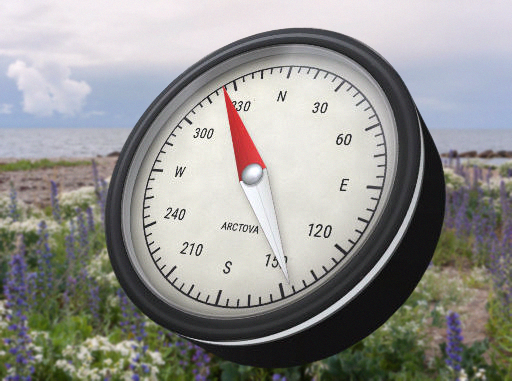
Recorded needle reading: 325
